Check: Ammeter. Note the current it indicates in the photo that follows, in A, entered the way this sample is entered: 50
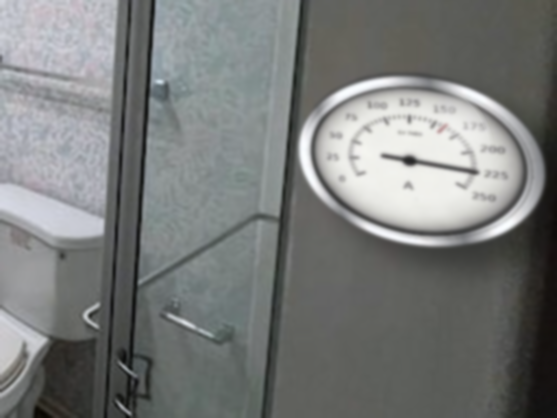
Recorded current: 225
